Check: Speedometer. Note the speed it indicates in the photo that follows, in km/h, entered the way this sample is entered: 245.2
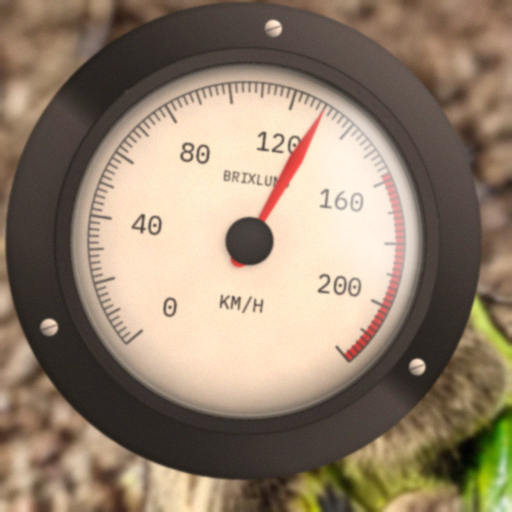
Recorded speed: 130
